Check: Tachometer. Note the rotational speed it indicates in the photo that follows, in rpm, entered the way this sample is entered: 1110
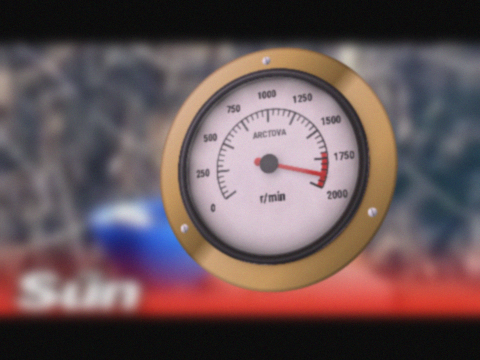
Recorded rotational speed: 1900
